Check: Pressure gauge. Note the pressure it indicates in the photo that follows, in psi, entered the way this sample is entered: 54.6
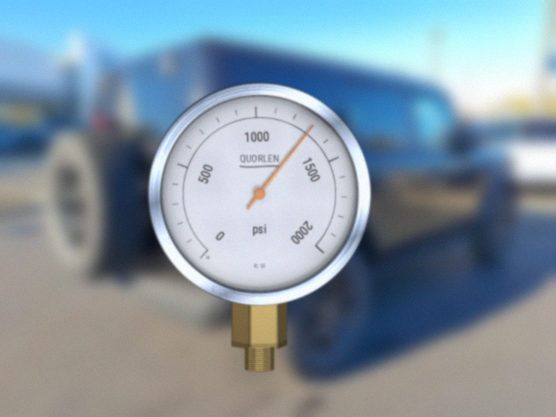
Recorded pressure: 1300
